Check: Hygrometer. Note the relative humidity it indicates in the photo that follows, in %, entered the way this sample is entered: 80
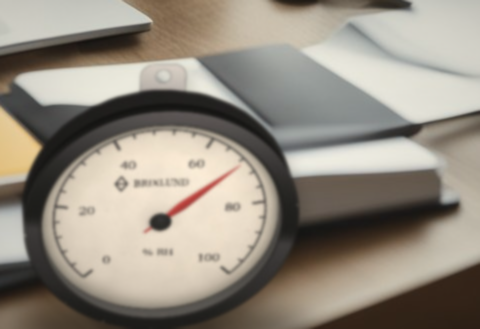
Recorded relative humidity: 68
